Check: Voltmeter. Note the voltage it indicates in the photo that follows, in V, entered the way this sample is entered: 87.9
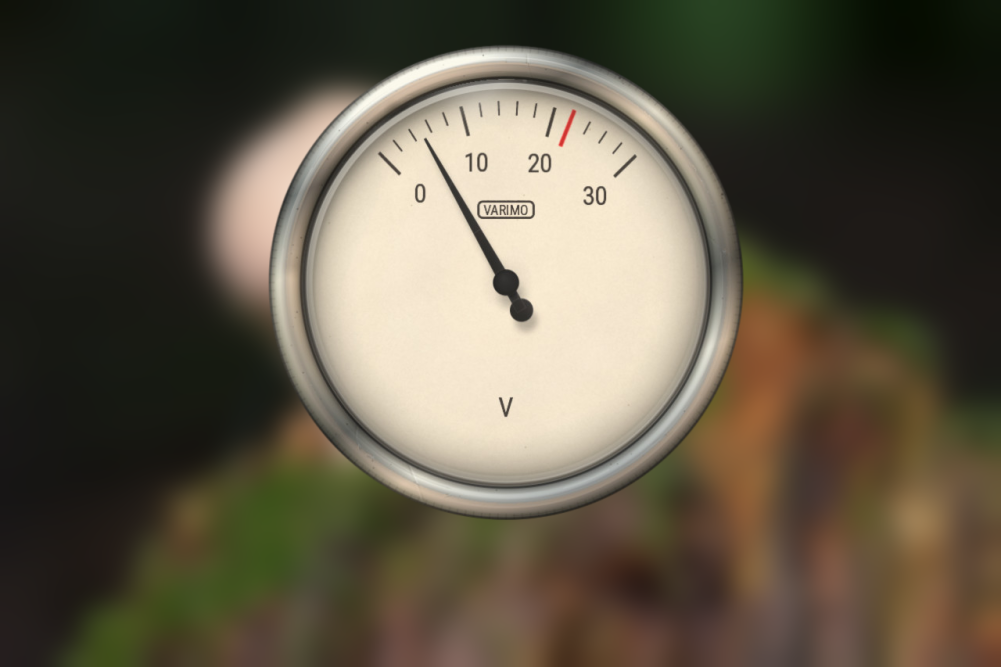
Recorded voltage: 5
